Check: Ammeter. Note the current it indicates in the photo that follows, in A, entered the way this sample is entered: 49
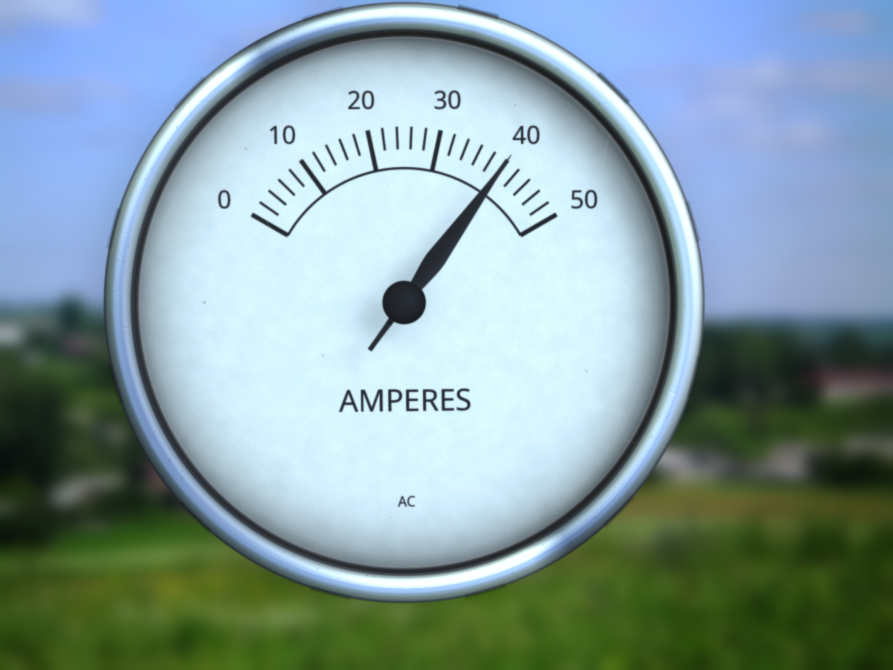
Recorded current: 40
